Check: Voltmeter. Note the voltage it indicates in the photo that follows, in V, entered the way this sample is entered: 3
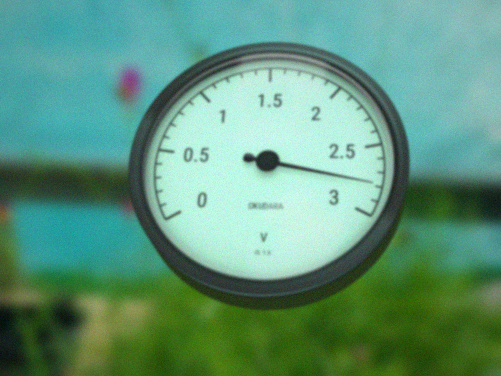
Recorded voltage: 2.8
